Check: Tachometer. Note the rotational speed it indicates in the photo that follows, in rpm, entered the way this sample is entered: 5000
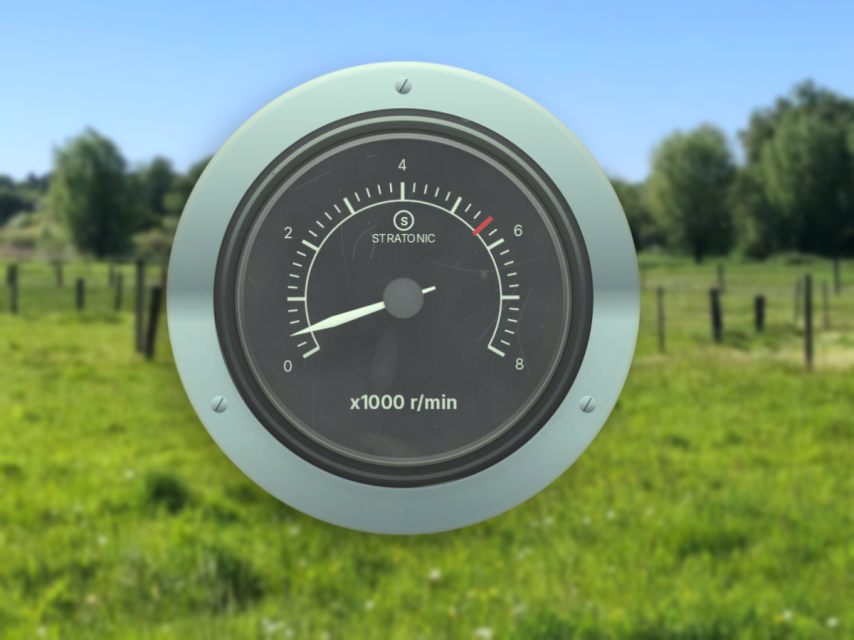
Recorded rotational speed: 400
